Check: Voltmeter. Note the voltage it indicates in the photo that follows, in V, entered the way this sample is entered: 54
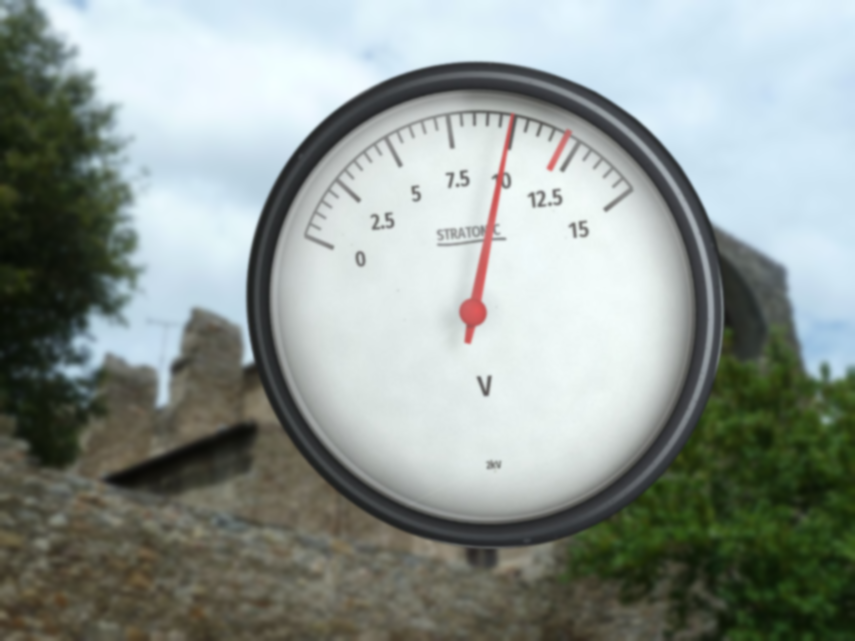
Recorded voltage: 10
